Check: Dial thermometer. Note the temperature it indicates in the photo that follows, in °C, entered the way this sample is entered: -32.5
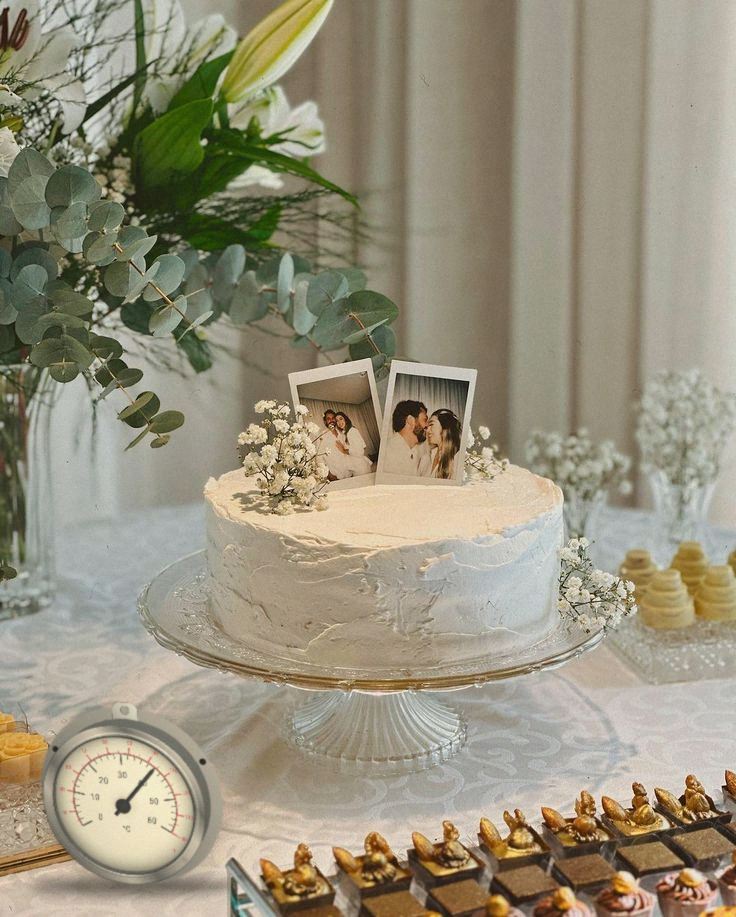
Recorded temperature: 40
